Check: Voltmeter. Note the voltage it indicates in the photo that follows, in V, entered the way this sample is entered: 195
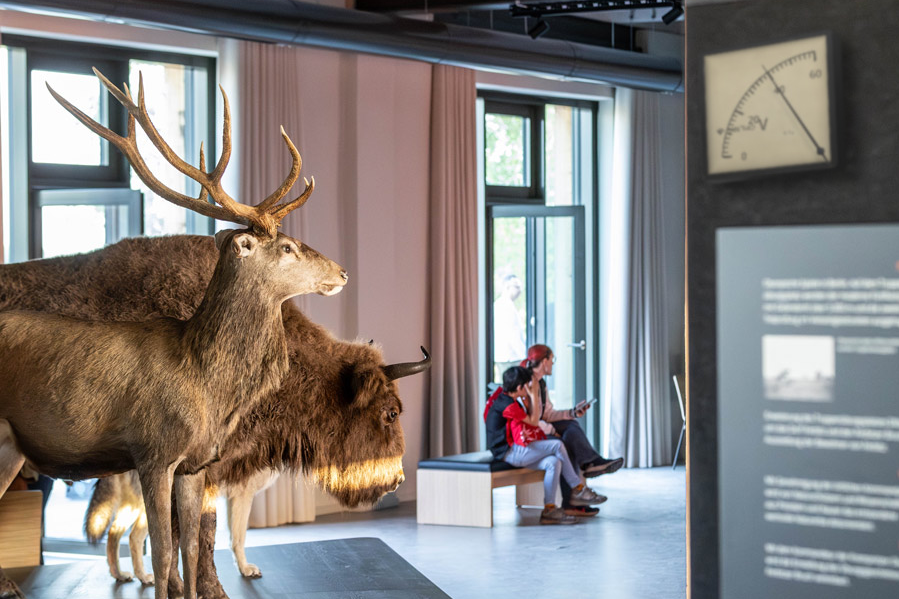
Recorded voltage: 40
